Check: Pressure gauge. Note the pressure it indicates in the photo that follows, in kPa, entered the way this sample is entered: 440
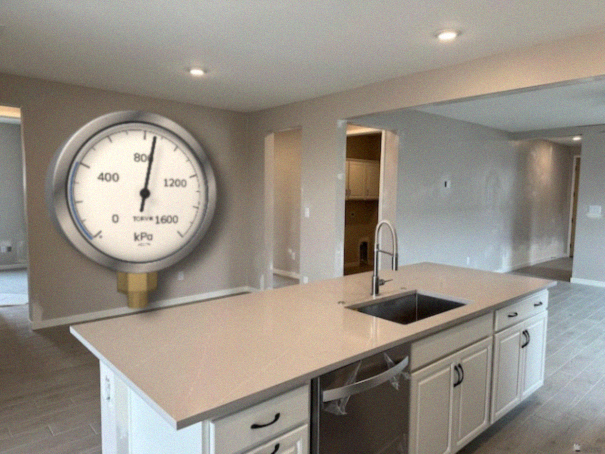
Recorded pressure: 850
